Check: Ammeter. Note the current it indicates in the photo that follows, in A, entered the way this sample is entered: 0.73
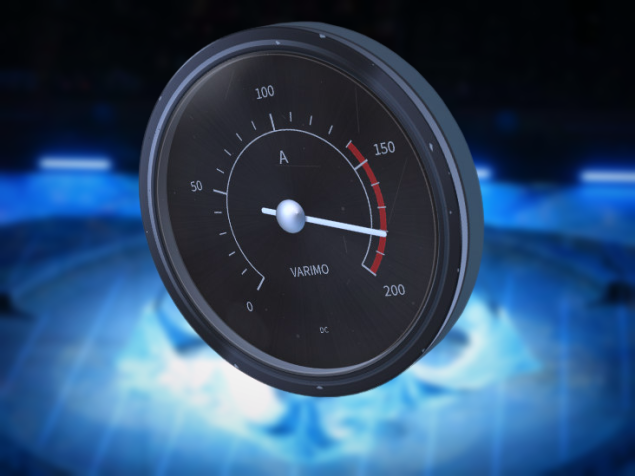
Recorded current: 180
